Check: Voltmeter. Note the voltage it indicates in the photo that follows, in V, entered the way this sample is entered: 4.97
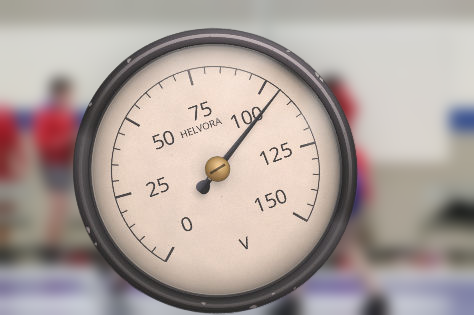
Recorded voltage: 105
